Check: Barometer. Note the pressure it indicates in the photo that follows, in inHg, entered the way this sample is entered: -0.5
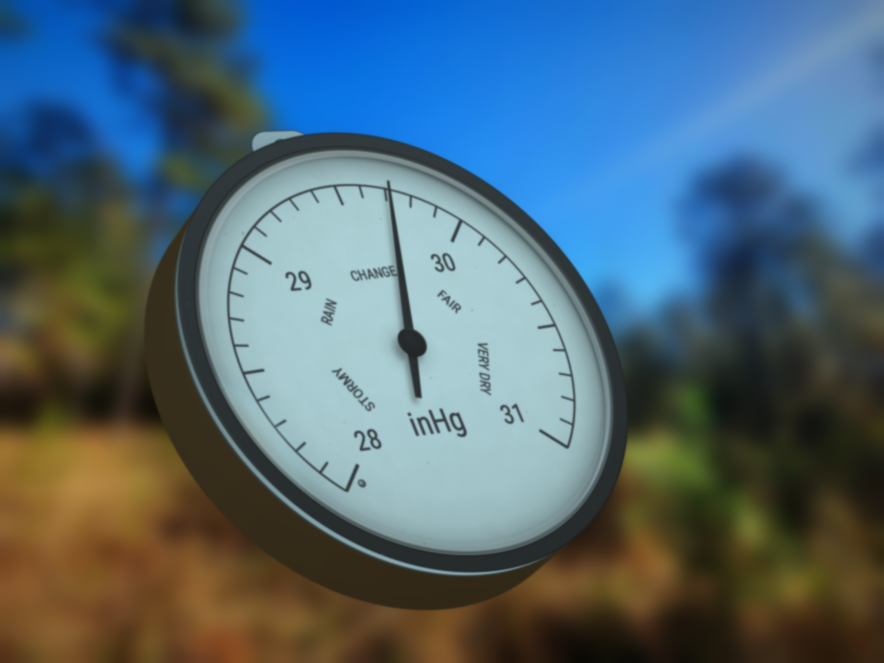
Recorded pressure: 29.7
